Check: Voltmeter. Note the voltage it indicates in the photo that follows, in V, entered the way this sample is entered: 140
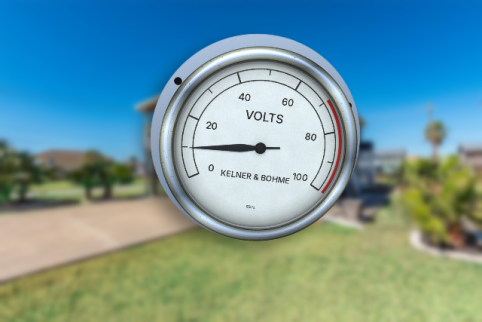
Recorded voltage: 10
